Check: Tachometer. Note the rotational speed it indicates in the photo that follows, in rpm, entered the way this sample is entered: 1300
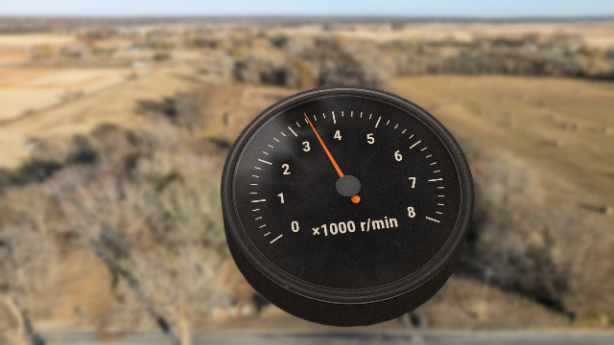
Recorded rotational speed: 3400
